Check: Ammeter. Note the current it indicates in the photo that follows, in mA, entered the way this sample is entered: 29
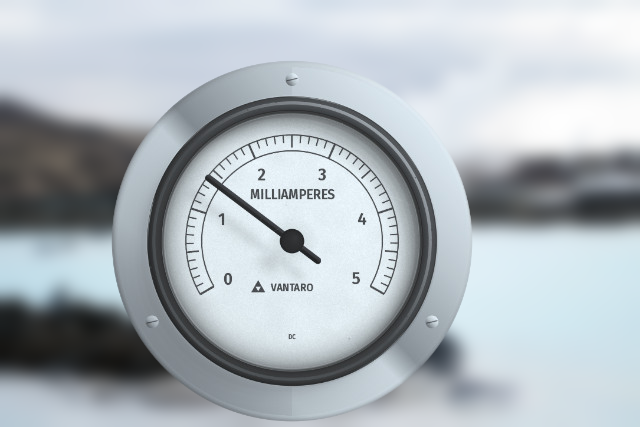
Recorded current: 1.4
